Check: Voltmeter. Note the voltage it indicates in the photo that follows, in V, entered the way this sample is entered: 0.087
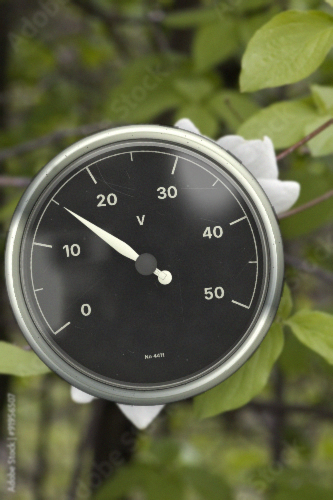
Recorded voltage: 15
